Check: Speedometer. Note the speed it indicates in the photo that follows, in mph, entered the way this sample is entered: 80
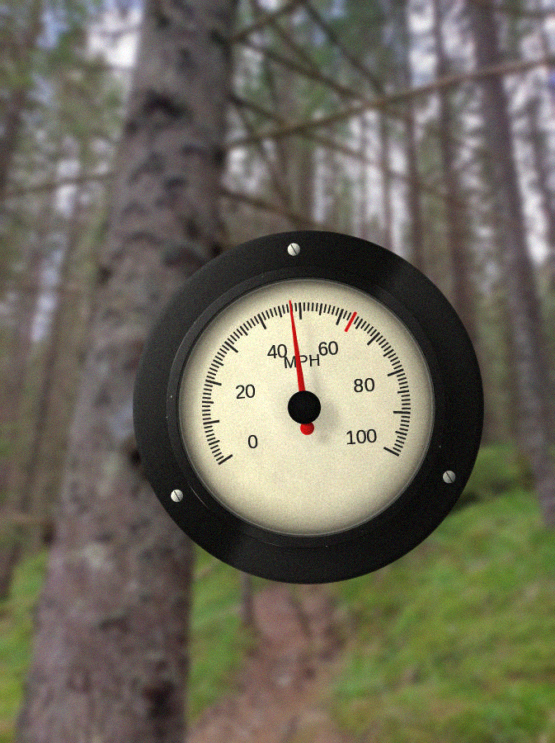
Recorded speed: 48
